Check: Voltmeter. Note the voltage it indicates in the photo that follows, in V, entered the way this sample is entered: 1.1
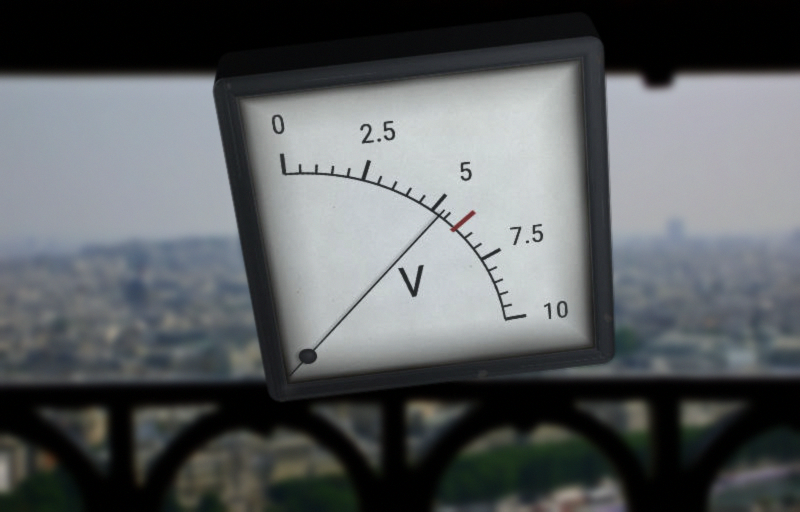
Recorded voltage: 5.25
